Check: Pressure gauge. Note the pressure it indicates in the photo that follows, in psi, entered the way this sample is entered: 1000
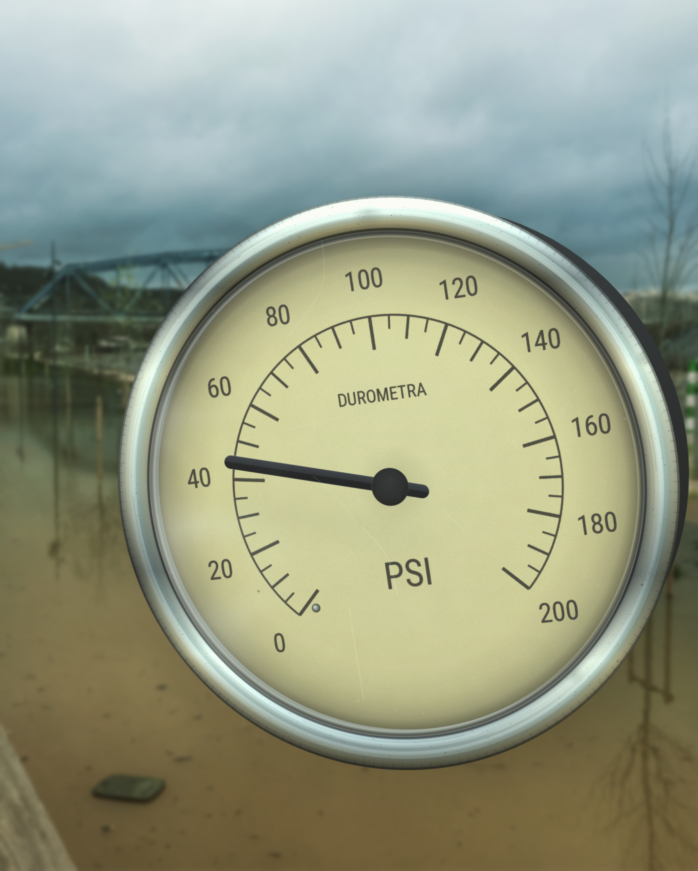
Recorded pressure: 45
